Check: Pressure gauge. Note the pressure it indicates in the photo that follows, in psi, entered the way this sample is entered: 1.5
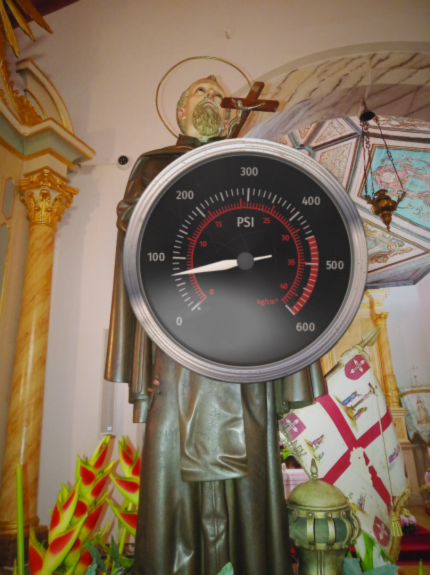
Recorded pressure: 70
